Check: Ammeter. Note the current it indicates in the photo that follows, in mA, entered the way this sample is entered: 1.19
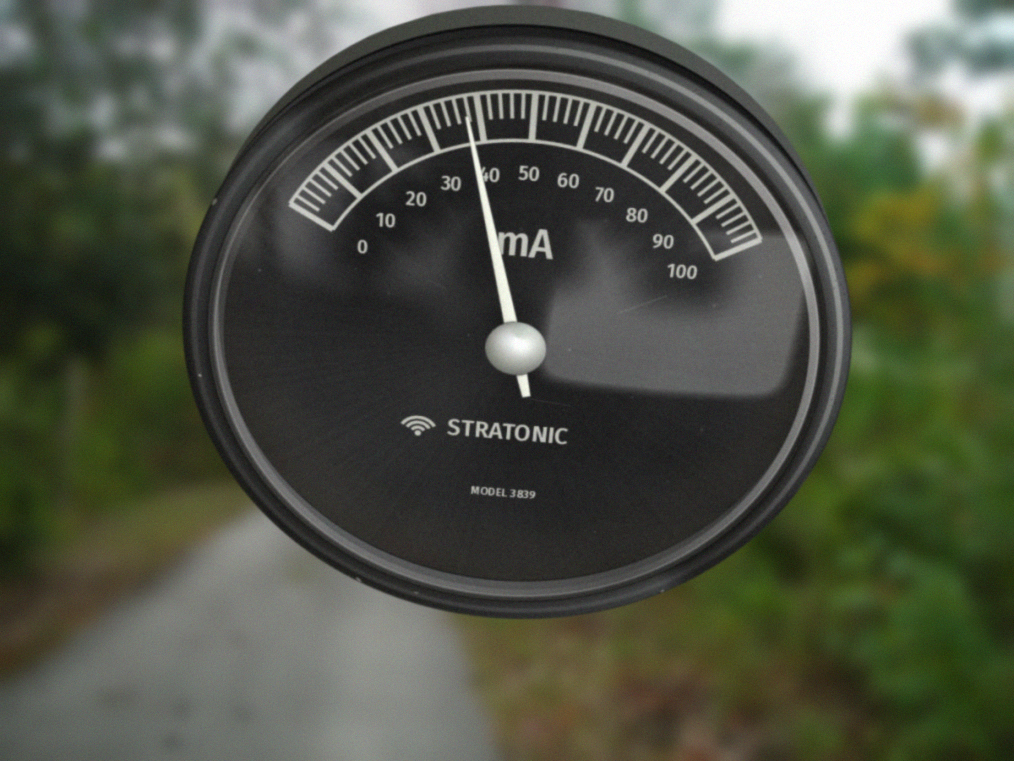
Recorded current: 38
